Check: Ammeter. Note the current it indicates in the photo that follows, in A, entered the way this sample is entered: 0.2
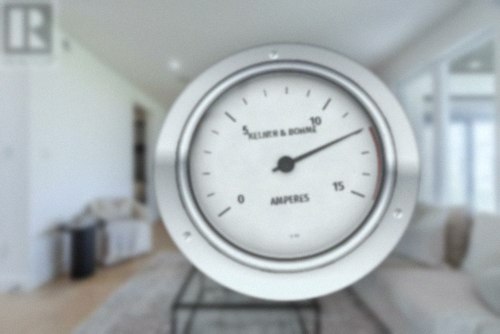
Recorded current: 12
